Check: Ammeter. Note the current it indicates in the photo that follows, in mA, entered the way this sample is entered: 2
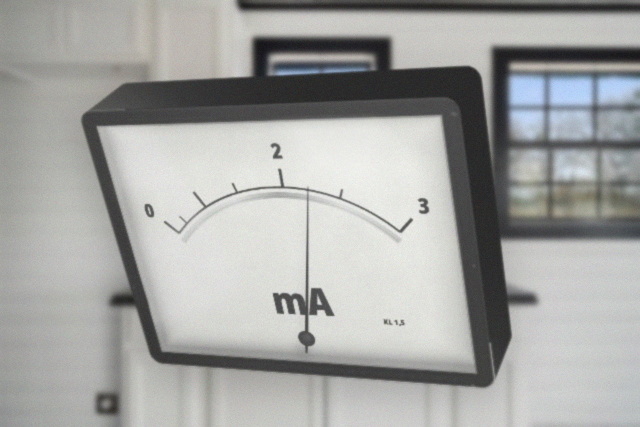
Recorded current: 2.25
